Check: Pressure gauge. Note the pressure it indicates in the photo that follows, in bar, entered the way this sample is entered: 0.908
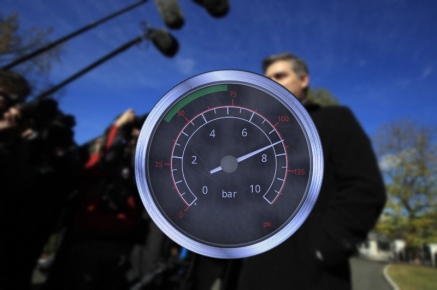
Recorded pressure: 7.5
